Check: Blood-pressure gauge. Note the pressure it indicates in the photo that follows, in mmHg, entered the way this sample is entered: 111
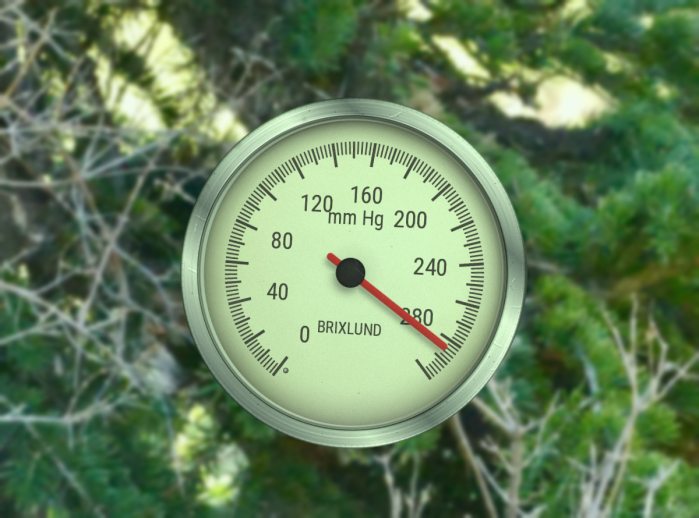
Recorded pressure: 284
